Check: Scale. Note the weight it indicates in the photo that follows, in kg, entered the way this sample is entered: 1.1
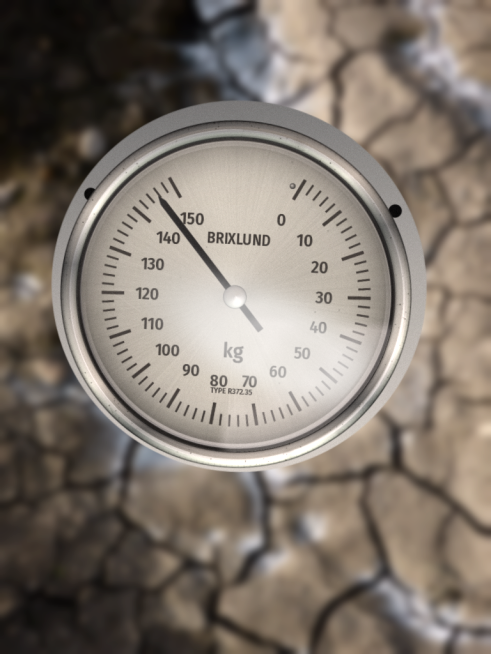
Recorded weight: 146
